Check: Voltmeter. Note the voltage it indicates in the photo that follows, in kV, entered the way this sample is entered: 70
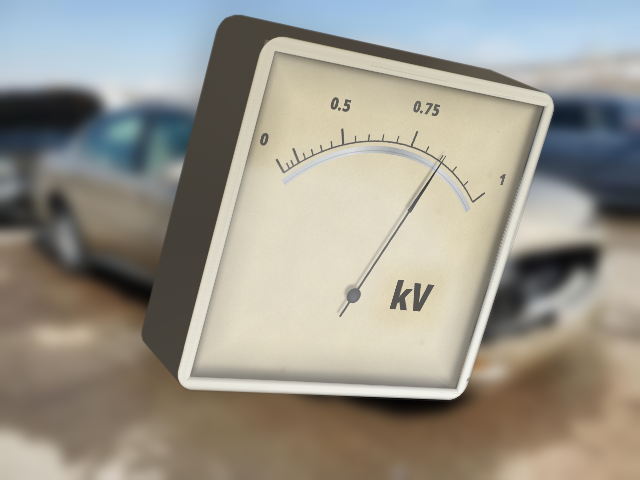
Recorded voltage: 0.85
